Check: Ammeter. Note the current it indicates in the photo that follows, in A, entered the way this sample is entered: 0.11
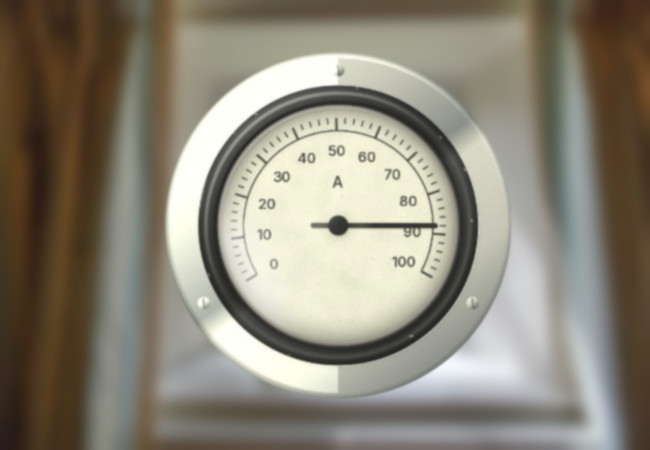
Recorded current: 88
